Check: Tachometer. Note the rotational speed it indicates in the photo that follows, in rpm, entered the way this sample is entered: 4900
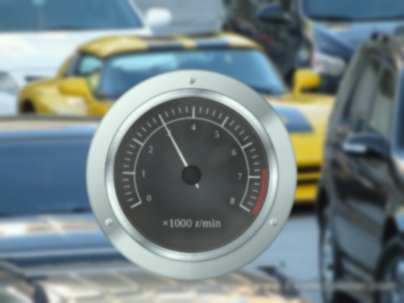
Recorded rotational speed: 3000
